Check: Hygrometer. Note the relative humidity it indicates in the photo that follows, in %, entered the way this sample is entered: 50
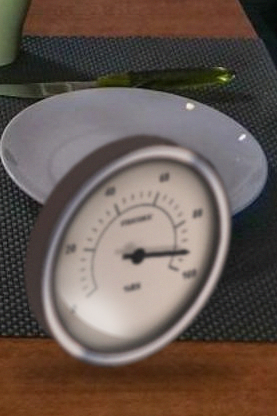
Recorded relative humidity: 92
